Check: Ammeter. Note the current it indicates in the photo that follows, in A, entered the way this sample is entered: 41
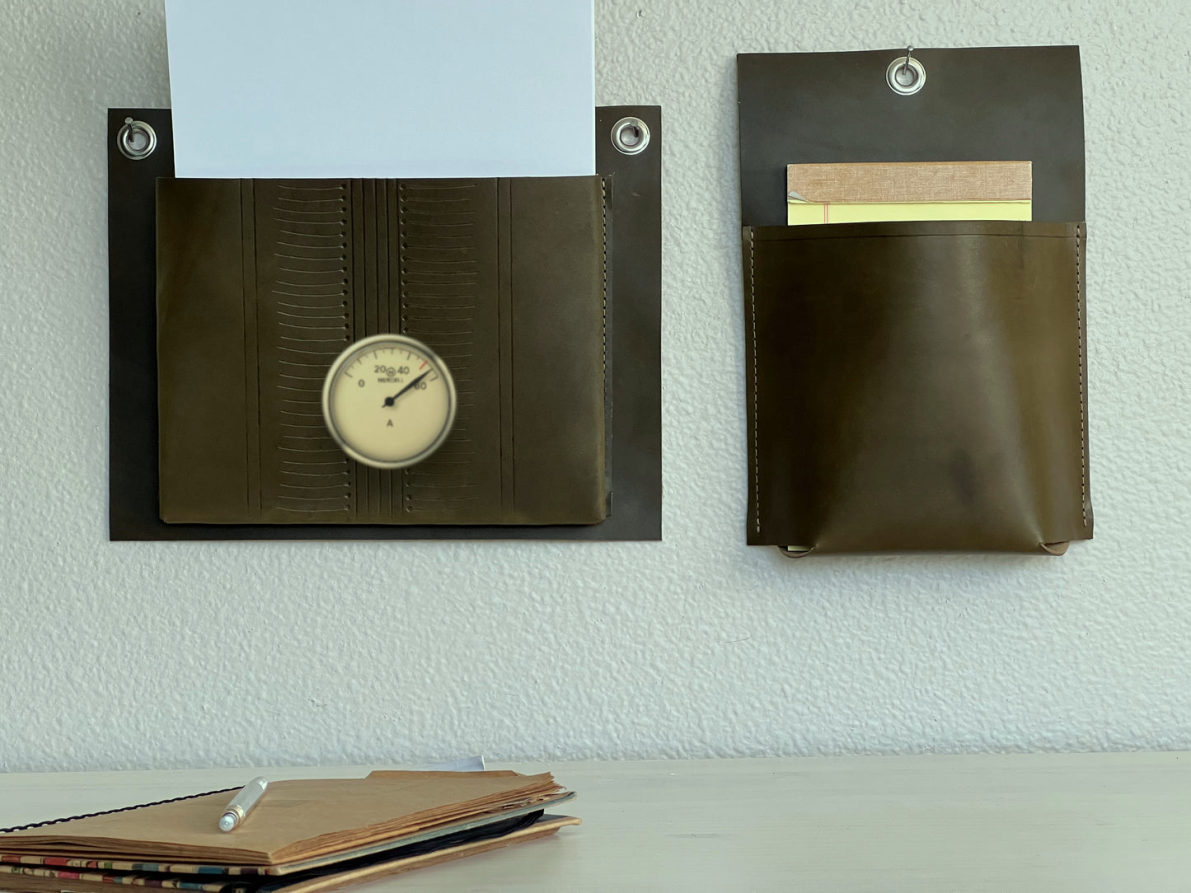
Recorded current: 55
